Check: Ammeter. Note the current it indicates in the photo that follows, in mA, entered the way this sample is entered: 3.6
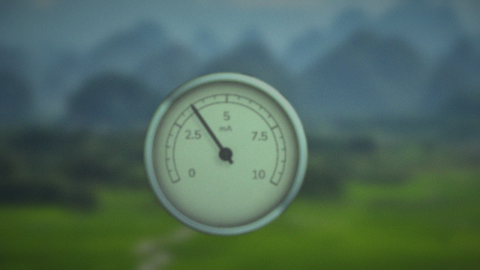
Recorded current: 3.5
